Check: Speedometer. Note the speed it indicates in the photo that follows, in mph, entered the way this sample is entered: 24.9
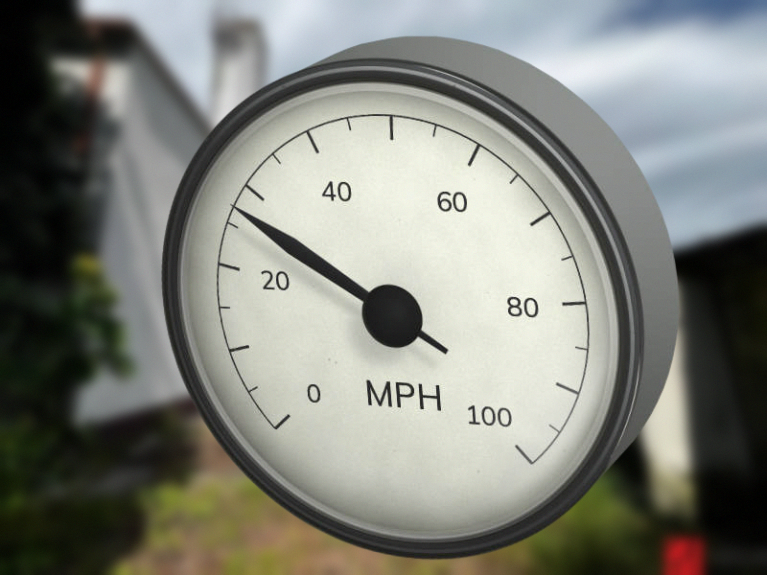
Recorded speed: 27.5
